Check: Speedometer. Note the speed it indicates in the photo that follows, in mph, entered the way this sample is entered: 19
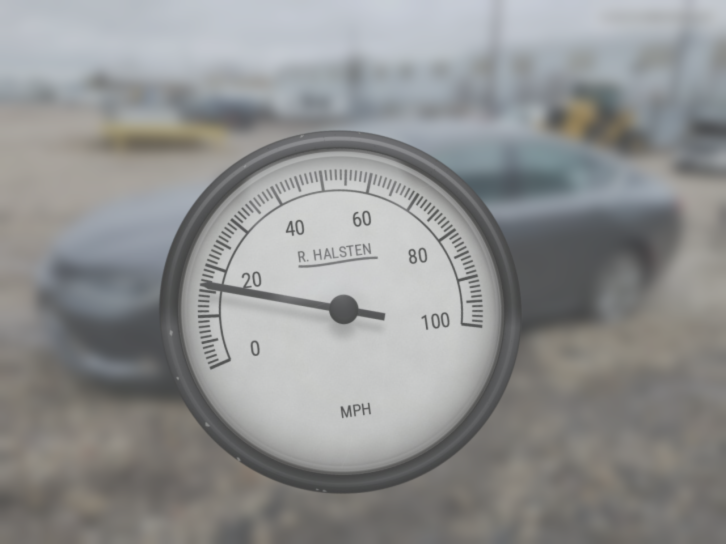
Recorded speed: 16
